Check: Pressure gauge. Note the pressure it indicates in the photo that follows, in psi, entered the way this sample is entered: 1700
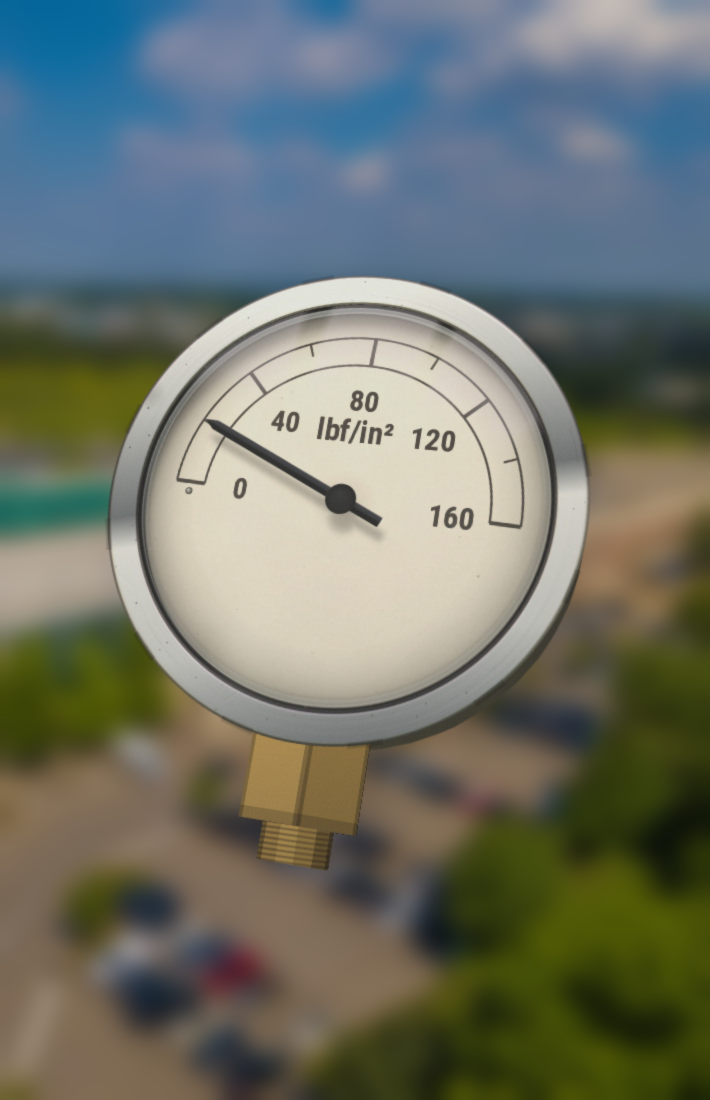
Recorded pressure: 20
